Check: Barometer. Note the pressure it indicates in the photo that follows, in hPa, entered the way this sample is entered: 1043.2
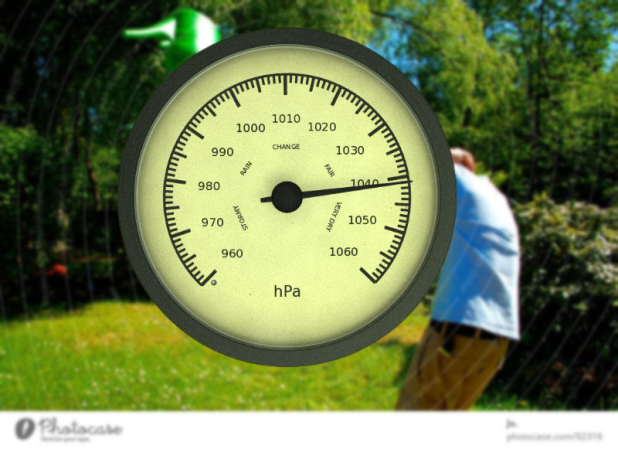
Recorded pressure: 1041
